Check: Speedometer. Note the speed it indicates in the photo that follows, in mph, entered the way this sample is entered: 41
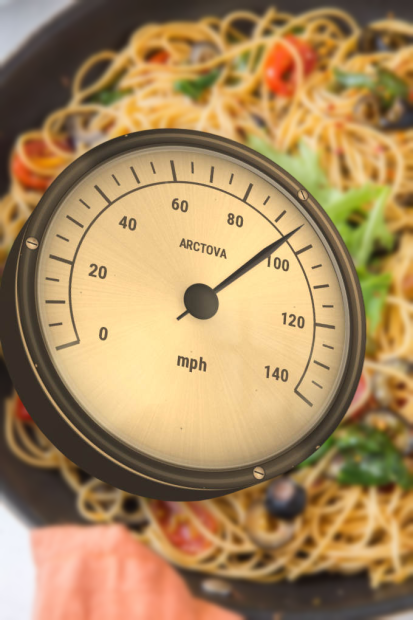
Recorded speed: 95
